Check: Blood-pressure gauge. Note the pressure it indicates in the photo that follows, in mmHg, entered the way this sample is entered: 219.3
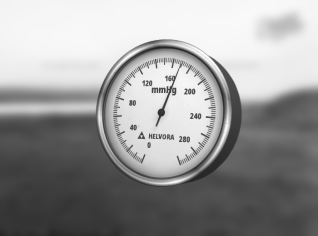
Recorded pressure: 170
